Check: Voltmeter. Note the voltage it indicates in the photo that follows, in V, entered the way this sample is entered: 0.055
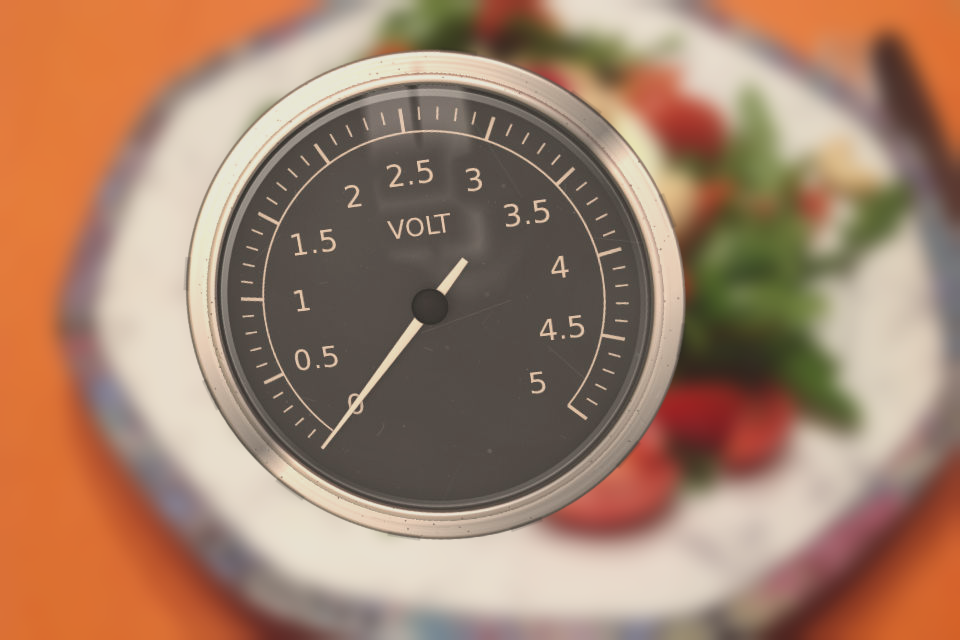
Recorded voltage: 0
